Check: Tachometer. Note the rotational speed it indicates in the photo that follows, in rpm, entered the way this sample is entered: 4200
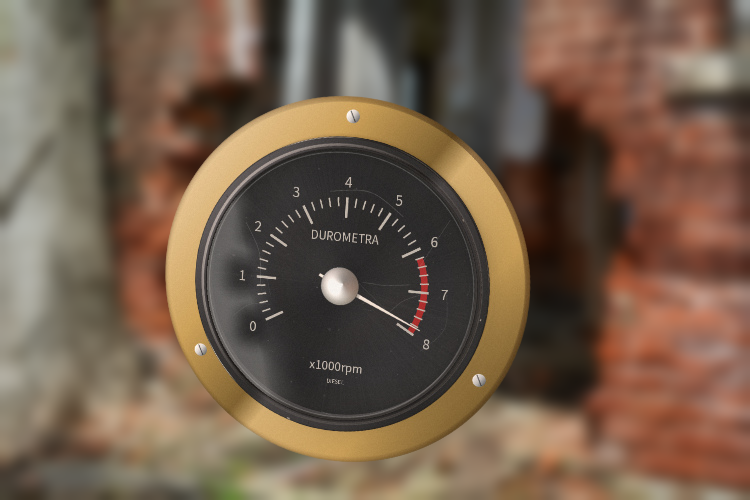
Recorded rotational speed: 7800
